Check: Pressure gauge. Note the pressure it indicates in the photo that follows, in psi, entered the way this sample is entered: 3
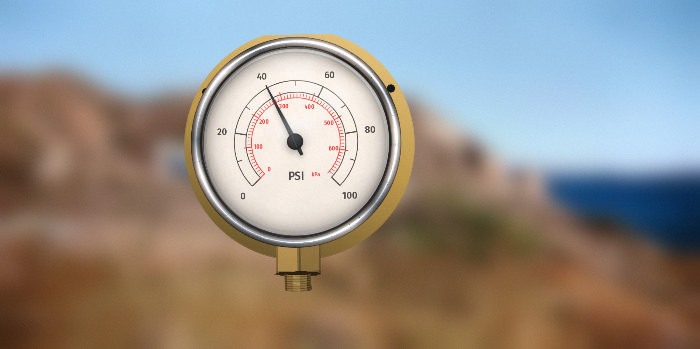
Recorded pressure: 40
